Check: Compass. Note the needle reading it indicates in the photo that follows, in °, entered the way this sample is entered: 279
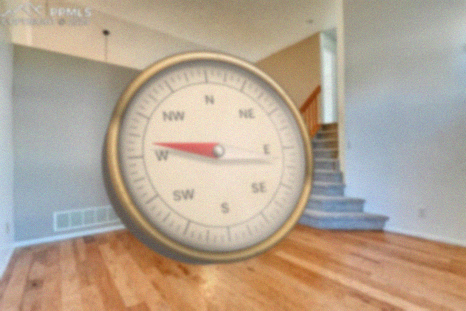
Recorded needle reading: 280
